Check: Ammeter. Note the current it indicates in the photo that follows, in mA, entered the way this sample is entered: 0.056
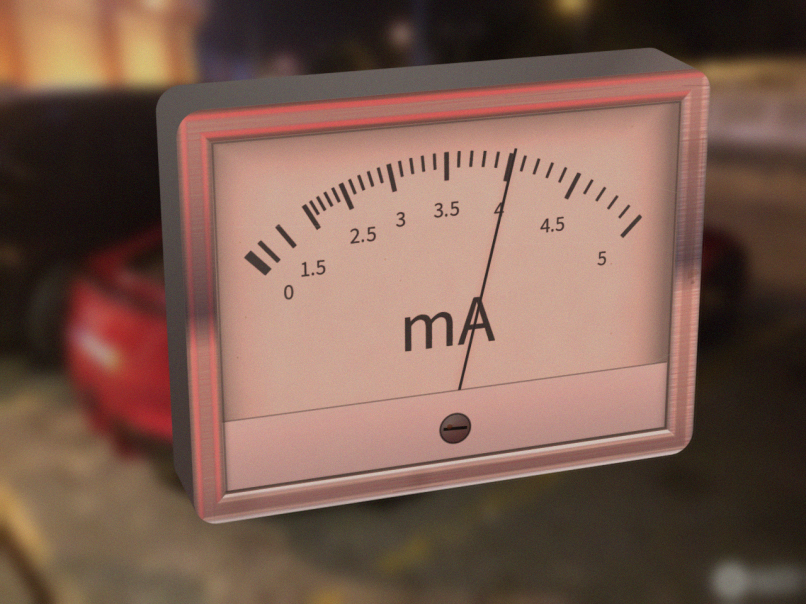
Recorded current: 4
